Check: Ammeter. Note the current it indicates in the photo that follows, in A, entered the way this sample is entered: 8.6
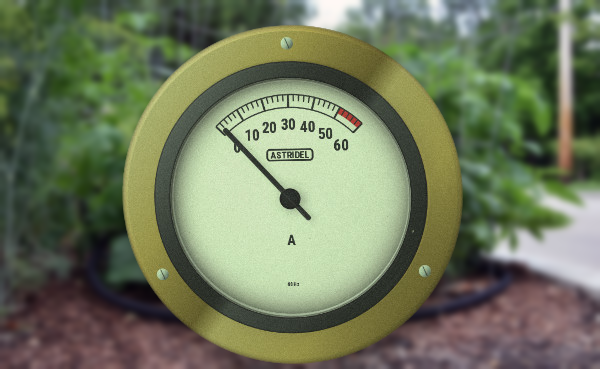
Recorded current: 2
